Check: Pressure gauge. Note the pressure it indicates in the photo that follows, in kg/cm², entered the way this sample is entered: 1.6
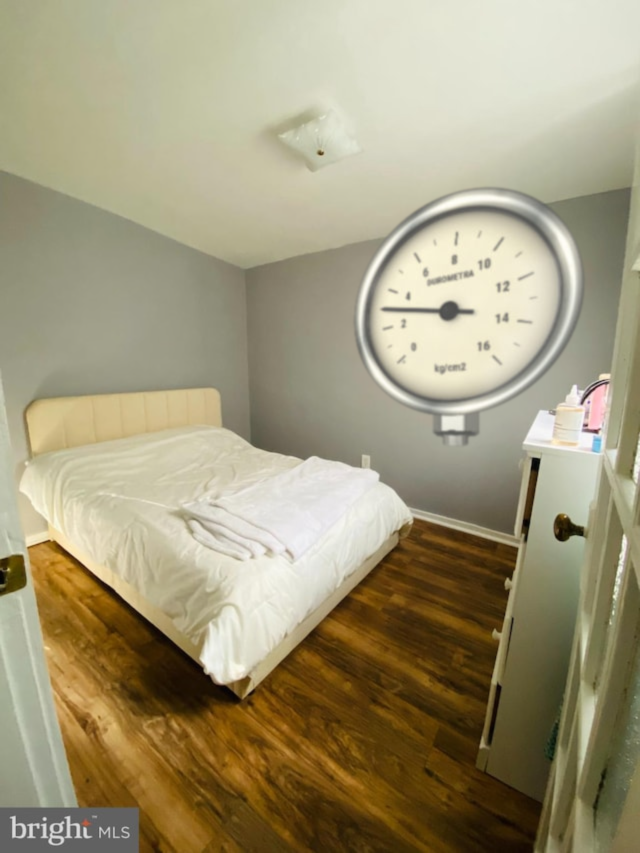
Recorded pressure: 3
